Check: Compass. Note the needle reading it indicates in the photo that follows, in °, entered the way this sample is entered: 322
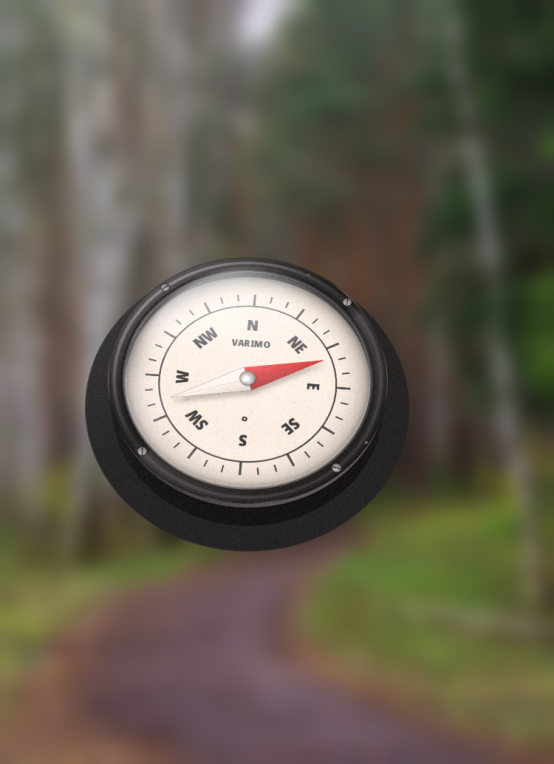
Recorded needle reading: 70
